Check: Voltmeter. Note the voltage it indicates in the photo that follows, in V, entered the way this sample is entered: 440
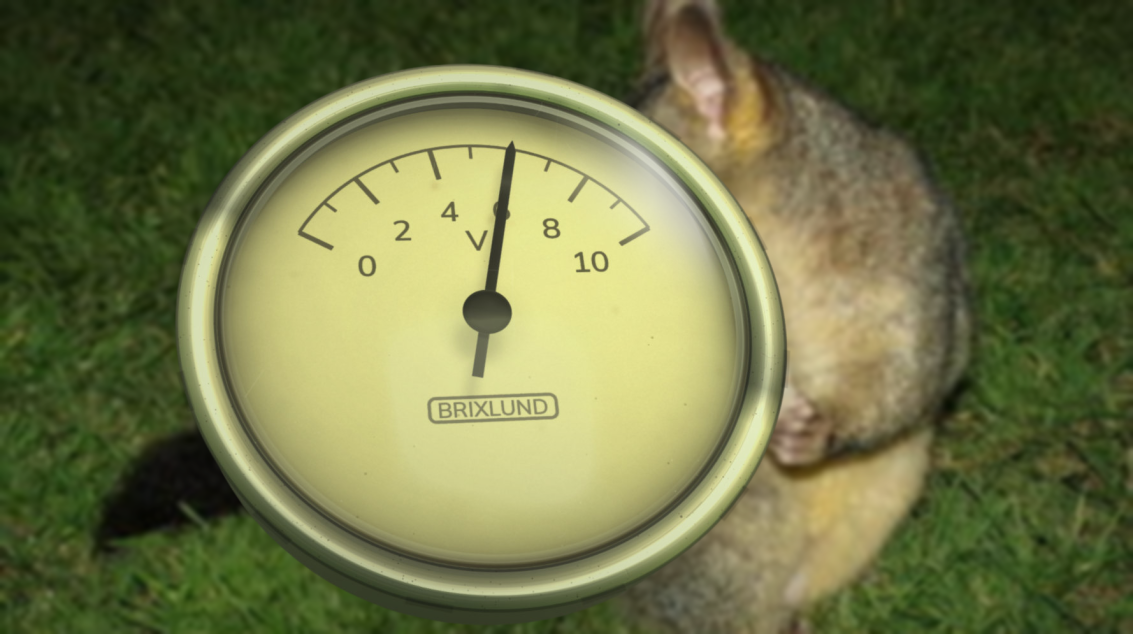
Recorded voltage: 6
